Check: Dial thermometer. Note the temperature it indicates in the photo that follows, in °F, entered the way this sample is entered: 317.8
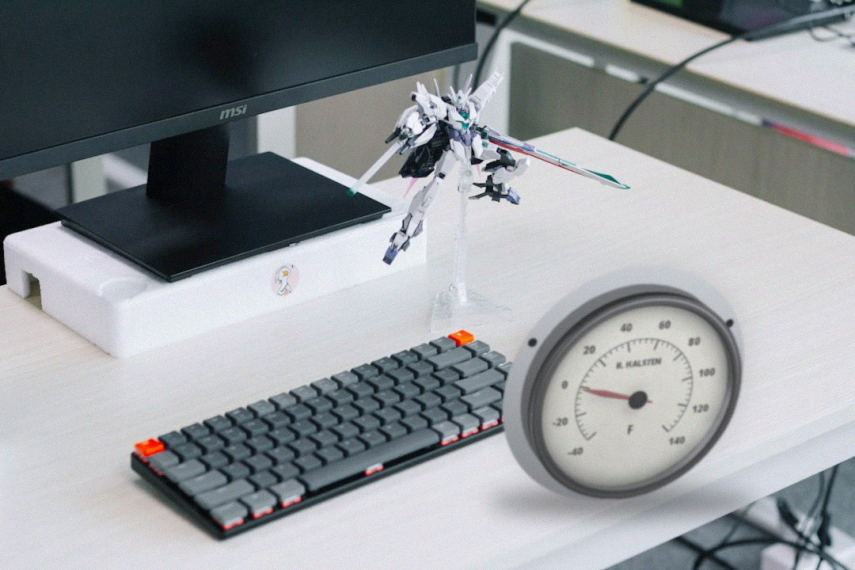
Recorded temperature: 0
